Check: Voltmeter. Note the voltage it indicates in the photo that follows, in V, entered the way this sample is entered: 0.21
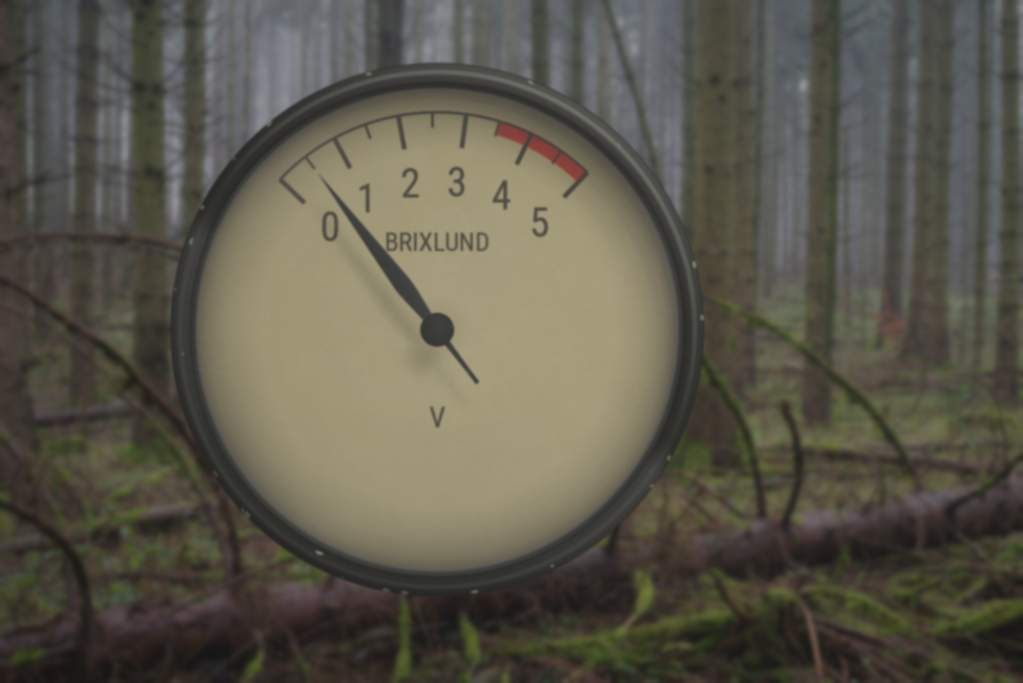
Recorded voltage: 0.5
